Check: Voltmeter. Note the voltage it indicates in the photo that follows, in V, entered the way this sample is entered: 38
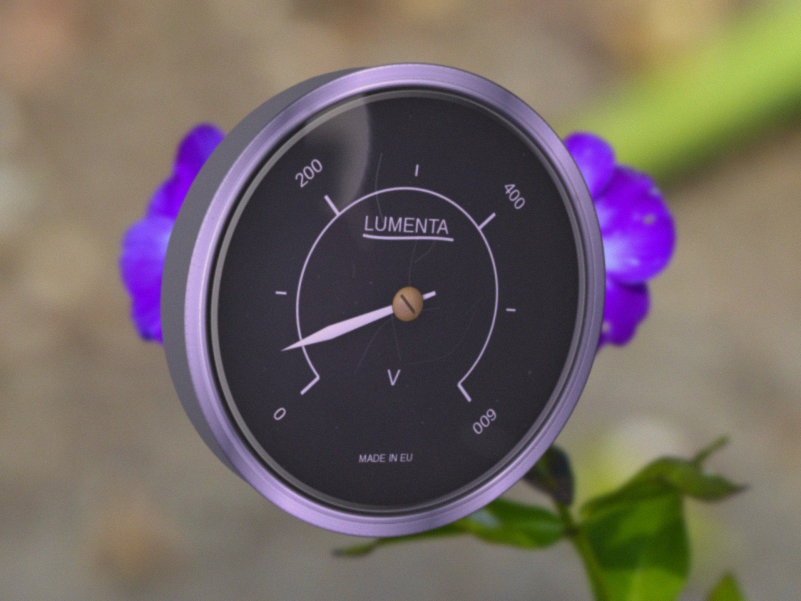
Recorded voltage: 50
